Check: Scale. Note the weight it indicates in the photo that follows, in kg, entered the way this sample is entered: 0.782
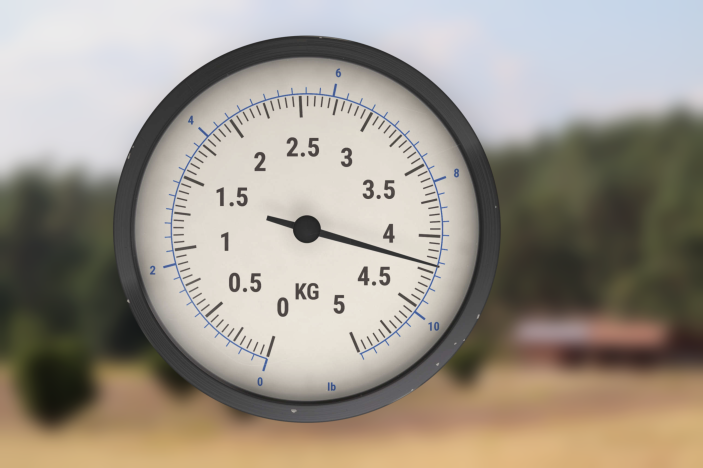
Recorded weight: 4.2
